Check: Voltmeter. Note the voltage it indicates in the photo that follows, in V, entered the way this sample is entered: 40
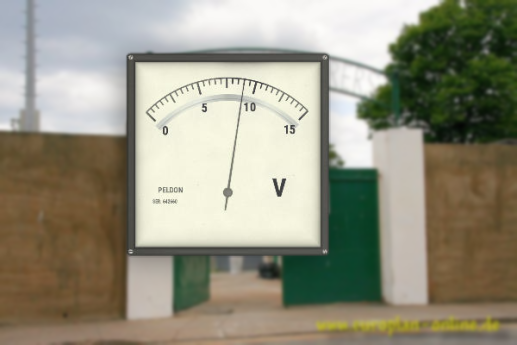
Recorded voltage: 9
